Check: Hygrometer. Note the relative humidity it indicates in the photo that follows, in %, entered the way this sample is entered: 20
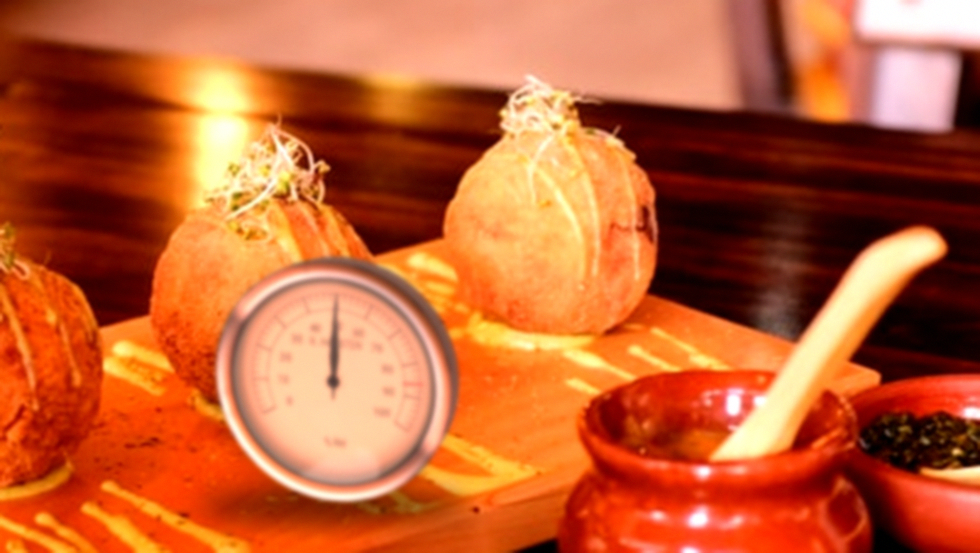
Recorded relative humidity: 50
